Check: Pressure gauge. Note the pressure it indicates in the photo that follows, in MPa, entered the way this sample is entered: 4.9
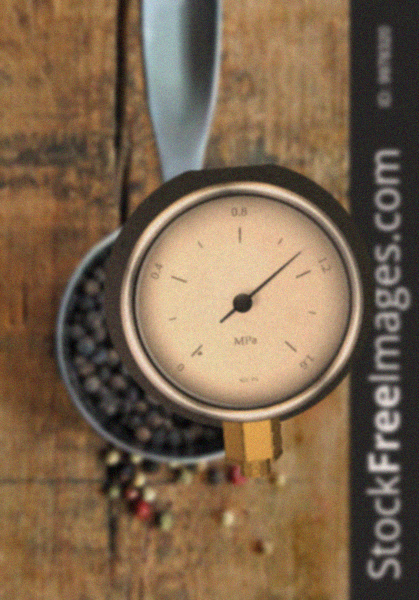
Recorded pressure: 1.1
